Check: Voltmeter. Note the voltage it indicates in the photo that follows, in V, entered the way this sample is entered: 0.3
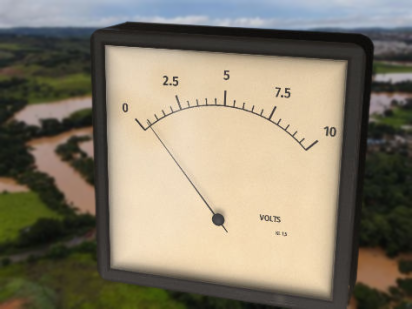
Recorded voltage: 0.5
